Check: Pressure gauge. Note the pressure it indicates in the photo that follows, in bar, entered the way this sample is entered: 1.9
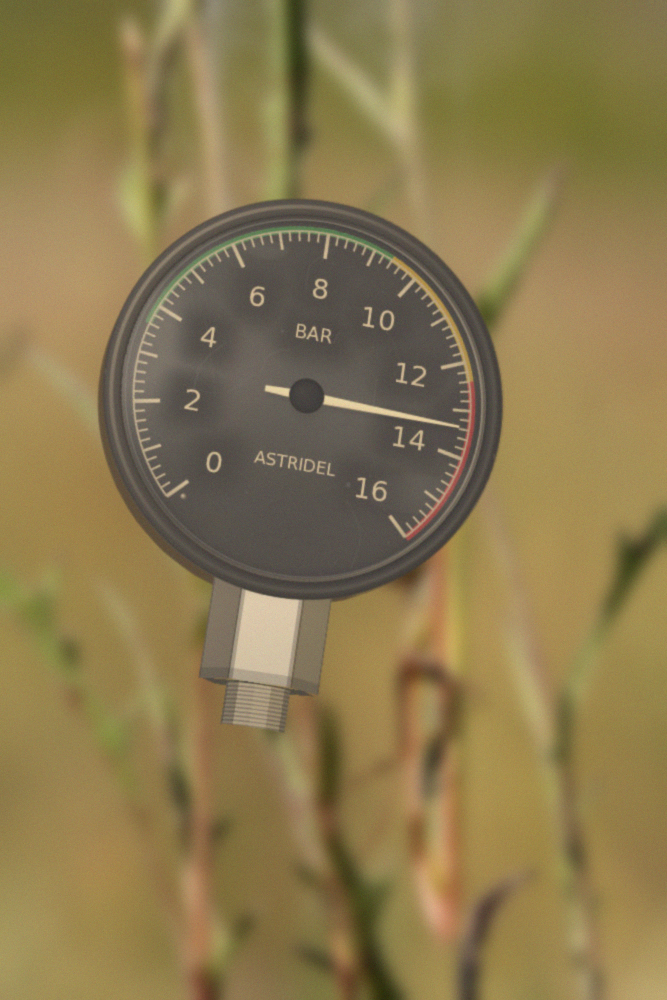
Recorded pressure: 13.4
